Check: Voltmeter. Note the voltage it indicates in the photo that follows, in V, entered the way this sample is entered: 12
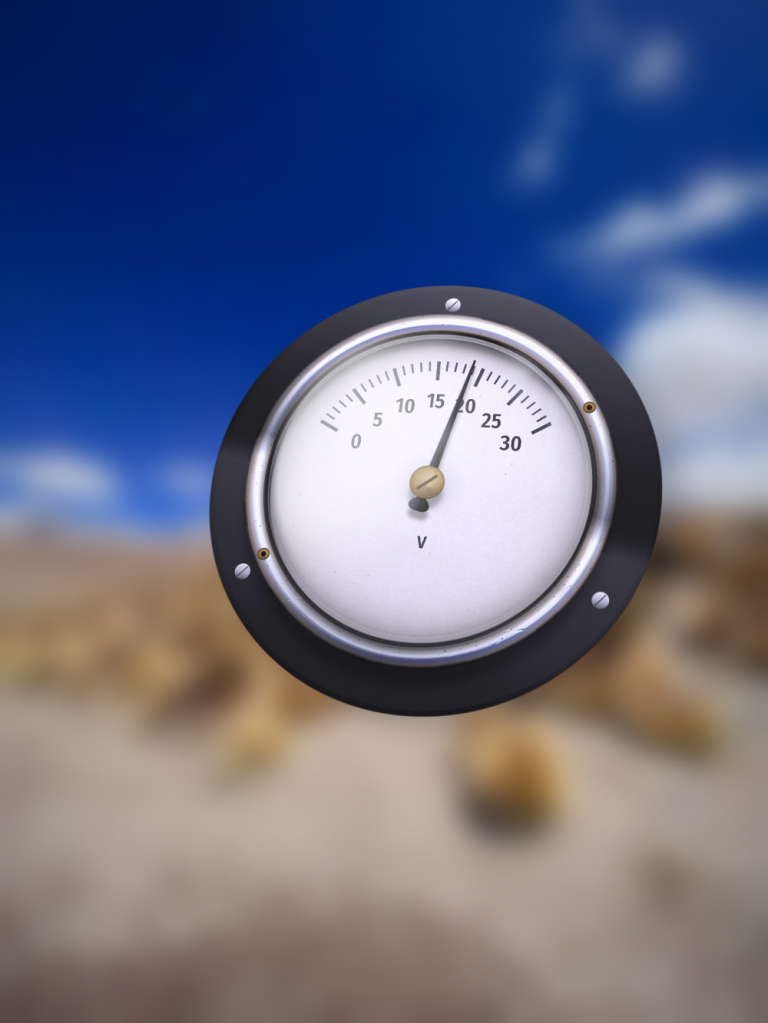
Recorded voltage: 19
